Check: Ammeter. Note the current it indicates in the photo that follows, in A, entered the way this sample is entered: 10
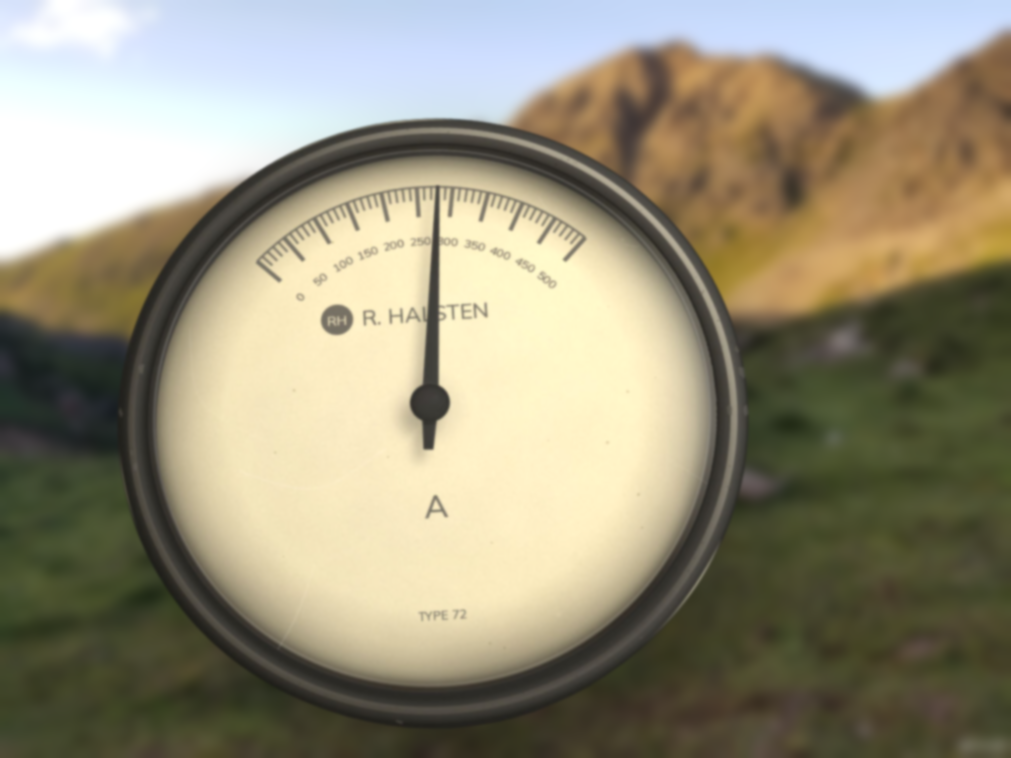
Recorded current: 280
